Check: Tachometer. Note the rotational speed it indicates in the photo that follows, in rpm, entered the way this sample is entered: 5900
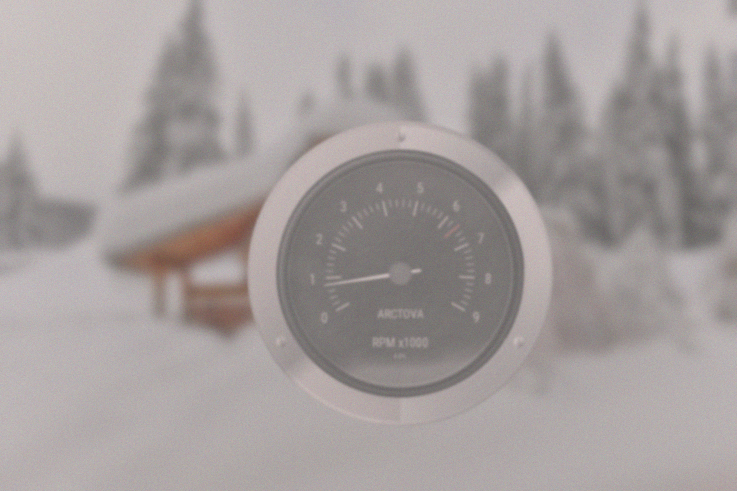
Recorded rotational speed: 800
